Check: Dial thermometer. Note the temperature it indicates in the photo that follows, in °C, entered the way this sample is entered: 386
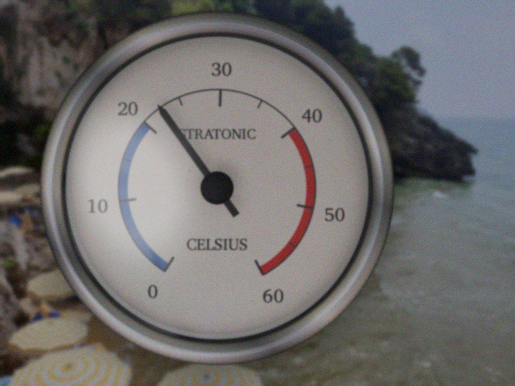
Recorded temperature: 22.5
